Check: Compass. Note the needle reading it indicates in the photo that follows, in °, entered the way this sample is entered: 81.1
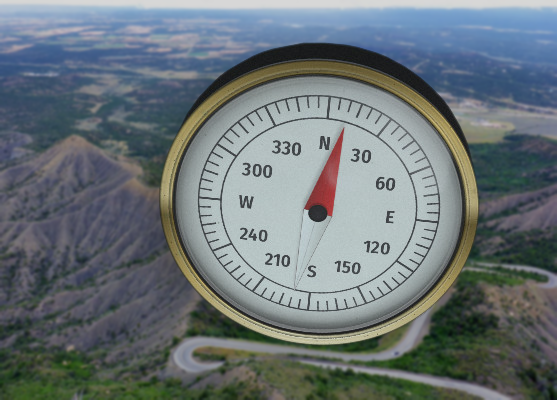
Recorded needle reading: 10
